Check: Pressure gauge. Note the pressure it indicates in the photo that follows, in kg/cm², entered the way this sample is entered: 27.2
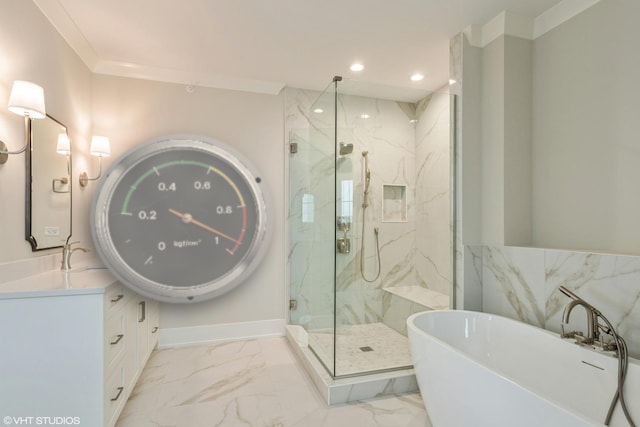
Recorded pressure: 0.95
